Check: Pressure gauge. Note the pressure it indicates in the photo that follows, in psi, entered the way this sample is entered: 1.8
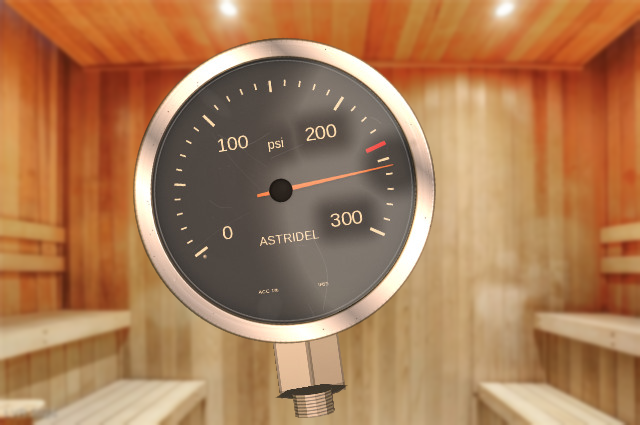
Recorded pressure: 255
